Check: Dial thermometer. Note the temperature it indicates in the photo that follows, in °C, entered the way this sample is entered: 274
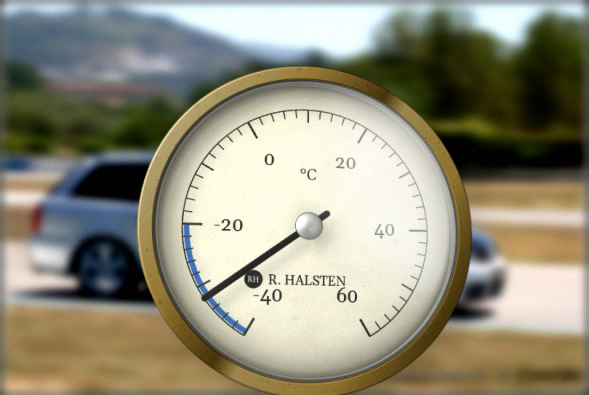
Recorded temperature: -32
